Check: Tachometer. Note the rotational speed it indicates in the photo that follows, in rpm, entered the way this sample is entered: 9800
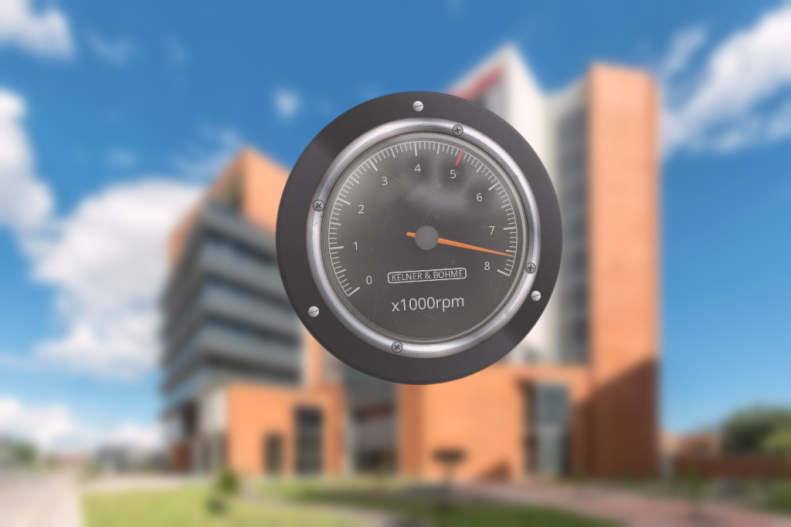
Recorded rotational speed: 7600
